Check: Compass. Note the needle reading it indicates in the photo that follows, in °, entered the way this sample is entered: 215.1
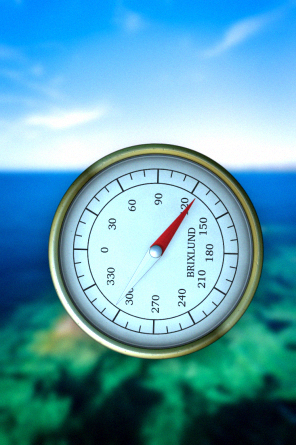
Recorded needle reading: 125
